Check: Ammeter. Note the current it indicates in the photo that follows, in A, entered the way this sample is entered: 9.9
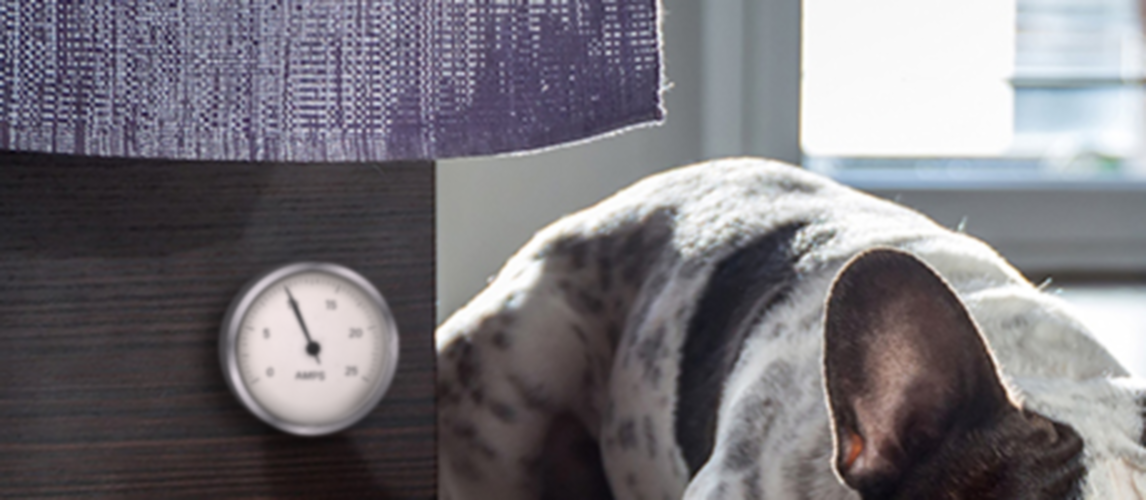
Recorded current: 10
